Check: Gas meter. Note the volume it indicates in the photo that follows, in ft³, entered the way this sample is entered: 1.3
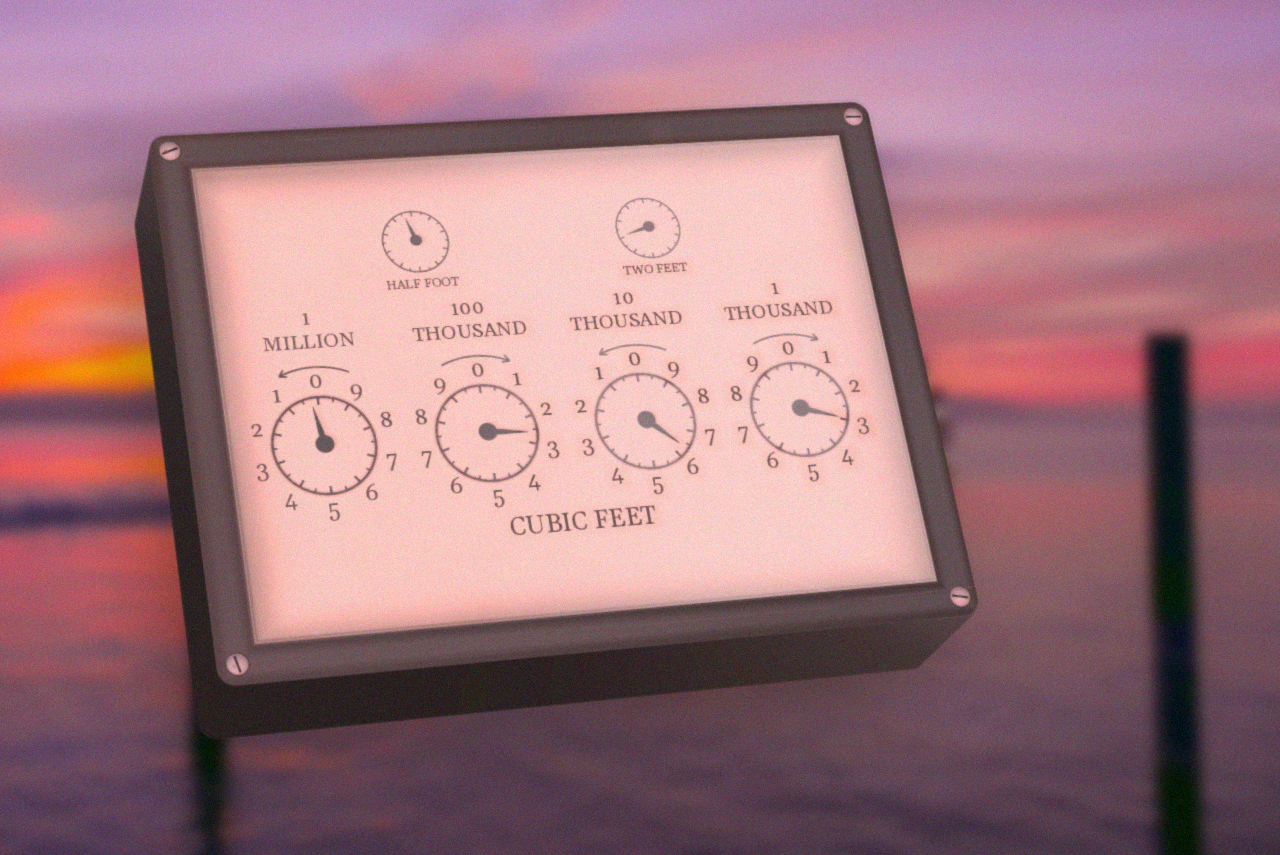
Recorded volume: 26300
